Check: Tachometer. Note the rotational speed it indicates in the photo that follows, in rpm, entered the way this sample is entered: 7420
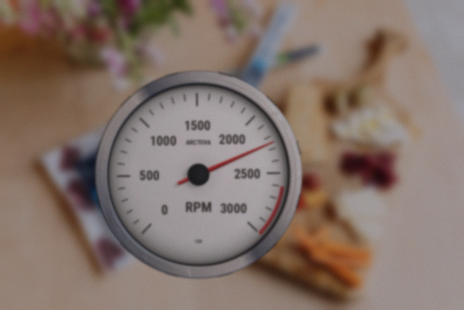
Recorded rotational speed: 2250
